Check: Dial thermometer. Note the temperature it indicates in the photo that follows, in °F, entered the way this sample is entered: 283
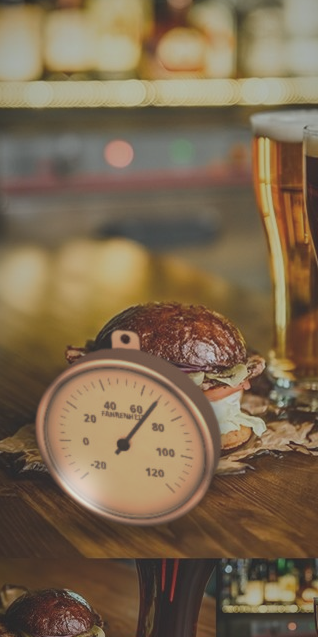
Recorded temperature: 68
